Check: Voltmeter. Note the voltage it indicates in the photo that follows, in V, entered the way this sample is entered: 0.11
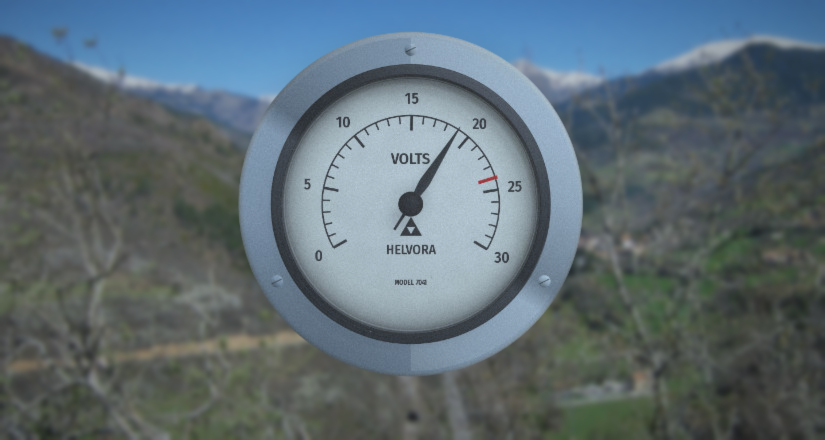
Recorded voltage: 19
